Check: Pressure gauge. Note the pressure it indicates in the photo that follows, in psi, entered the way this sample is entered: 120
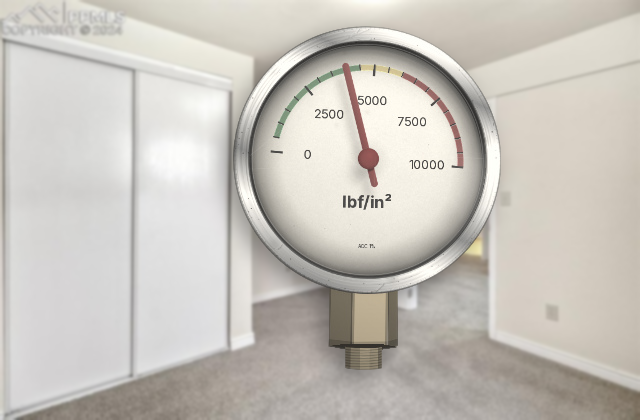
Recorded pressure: 4000
